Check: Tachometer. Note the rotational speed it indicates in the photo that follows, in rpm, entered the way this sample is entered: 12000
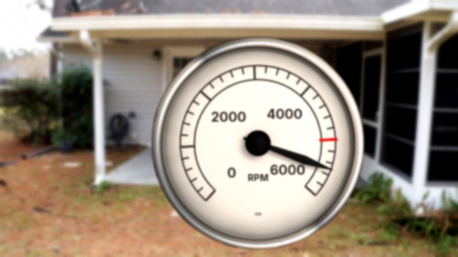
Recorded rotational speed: 5500
